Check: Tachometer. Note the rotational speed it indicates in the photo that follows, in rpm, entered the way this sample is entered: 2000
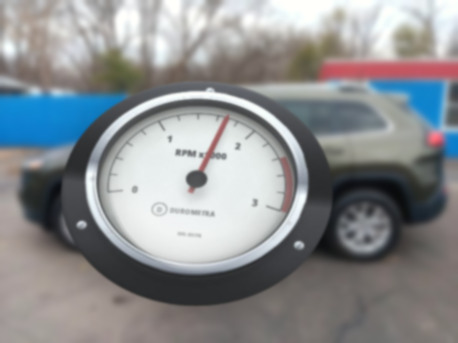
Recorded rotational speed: 1700
